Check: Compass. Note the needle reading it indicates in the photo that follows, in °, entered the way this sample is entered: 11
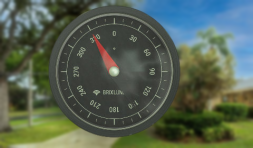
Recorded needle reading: 330
